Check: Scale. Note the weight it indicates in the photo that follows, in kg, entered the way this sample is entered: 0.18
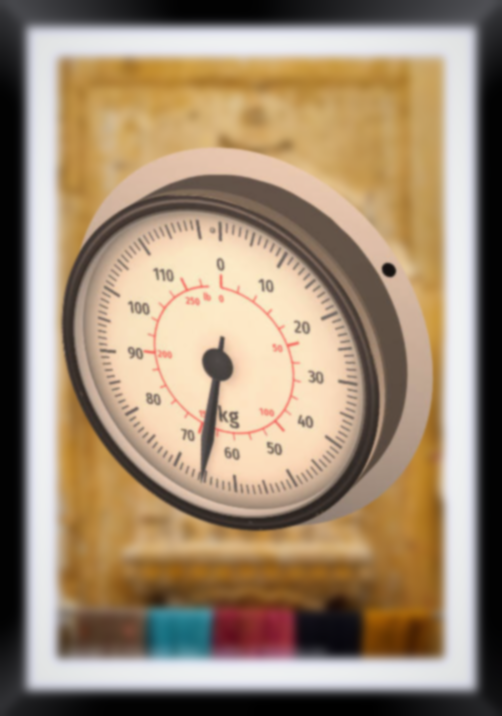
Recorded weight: 65
